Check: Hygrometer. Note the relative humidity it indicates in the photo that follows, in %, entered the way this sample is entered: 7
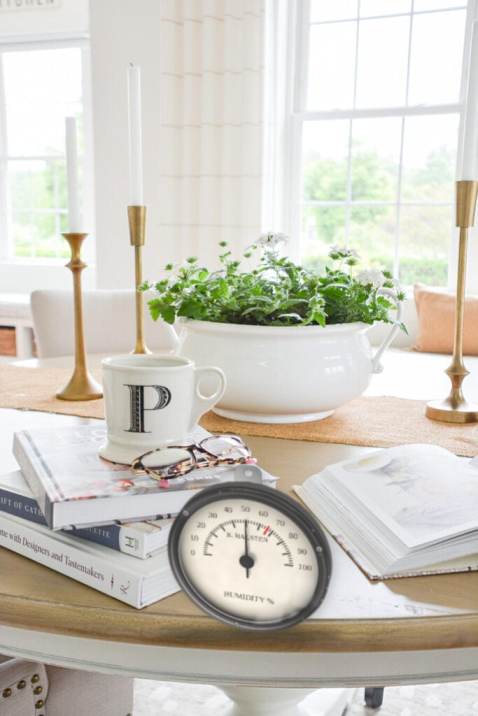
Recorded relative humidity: 50
